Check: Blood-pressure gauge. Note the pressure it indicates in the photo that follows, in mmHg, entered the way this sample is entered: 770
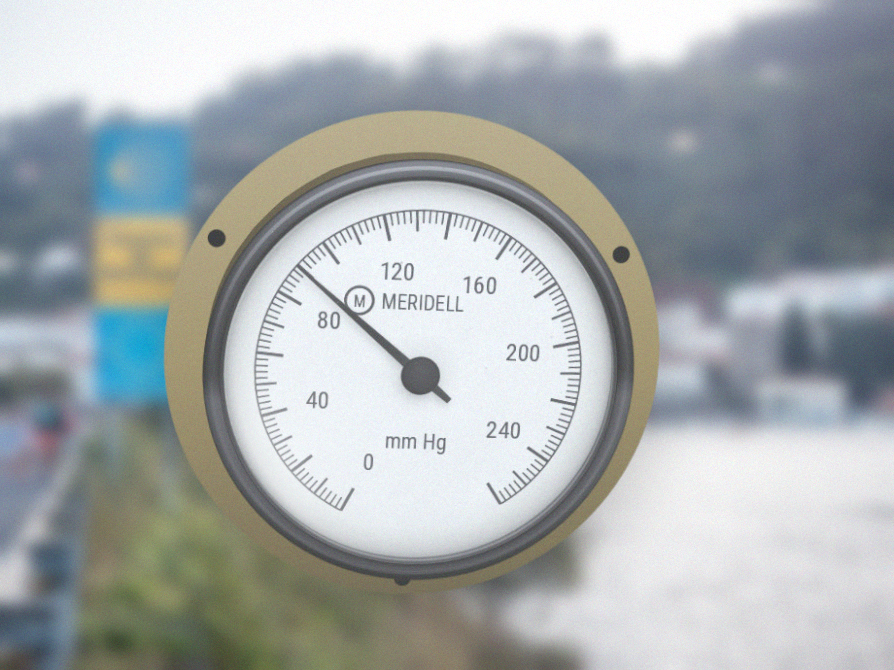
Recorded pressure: 90
